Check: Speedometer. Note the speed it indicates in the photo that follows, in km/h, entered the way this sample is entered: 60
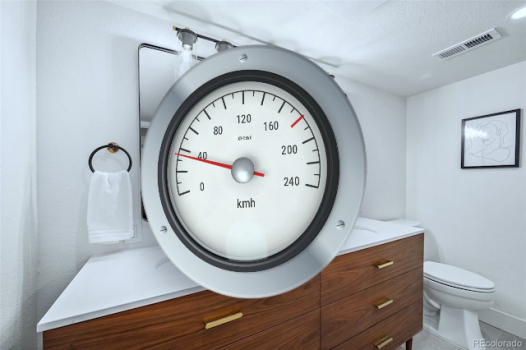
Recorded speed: 35
